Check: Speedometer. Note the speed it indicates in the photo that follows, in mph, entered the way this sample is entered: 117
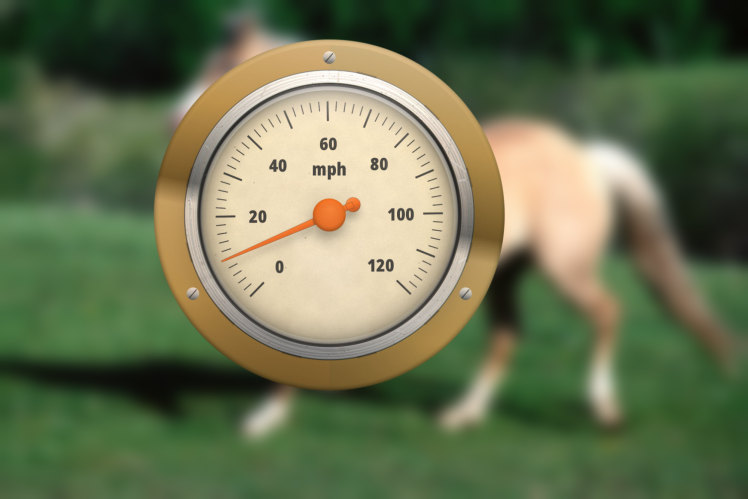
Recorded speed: 10
